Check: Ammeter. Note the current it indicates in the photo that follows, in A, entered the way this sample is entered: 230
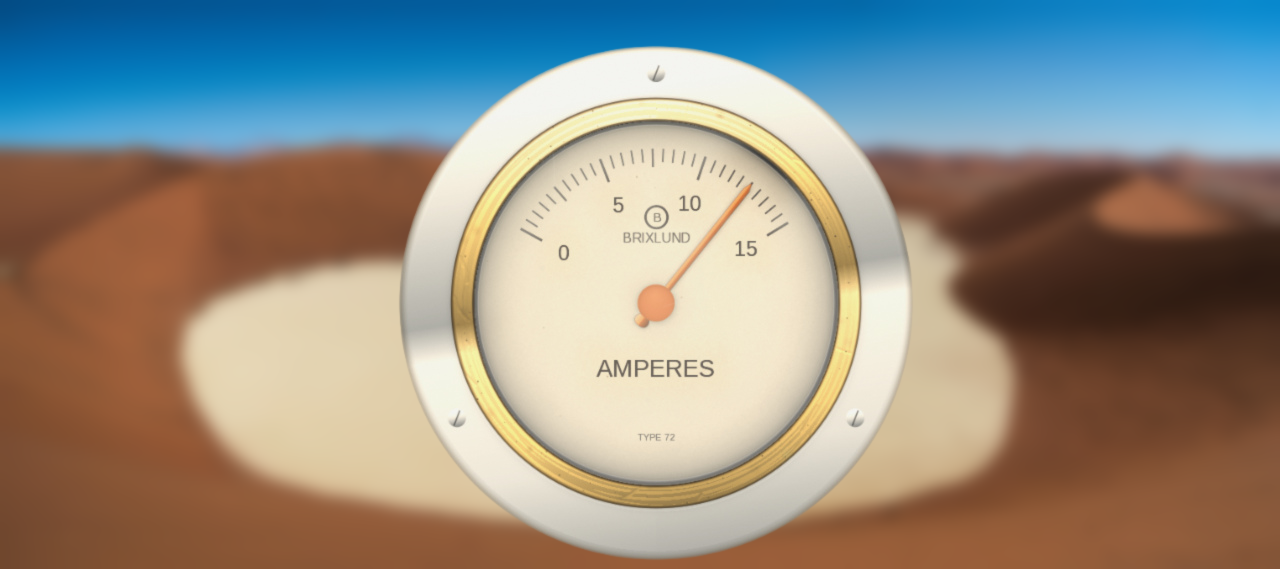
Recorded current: 12.5
